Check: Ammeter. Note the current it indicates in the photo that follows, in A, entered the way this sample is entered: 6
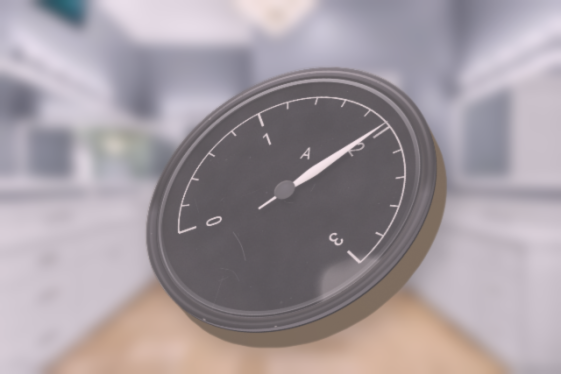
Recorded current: 2
